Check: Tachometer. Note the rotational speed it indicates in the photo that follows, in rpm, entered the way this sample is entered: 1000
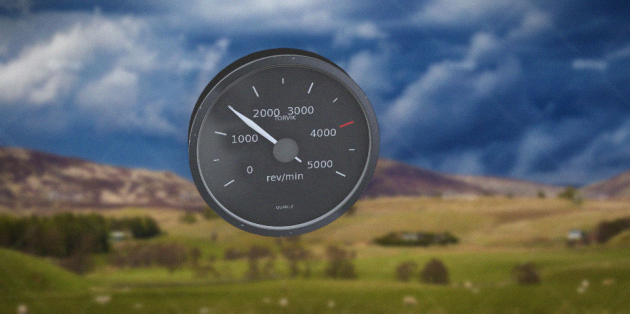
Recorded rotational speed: 1500
